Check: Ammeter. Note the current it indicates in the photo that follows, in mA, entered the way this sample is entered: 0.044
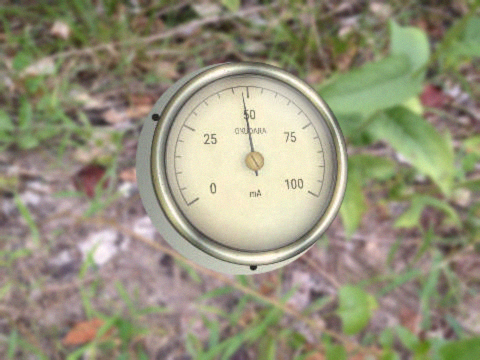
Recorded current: 47.5
